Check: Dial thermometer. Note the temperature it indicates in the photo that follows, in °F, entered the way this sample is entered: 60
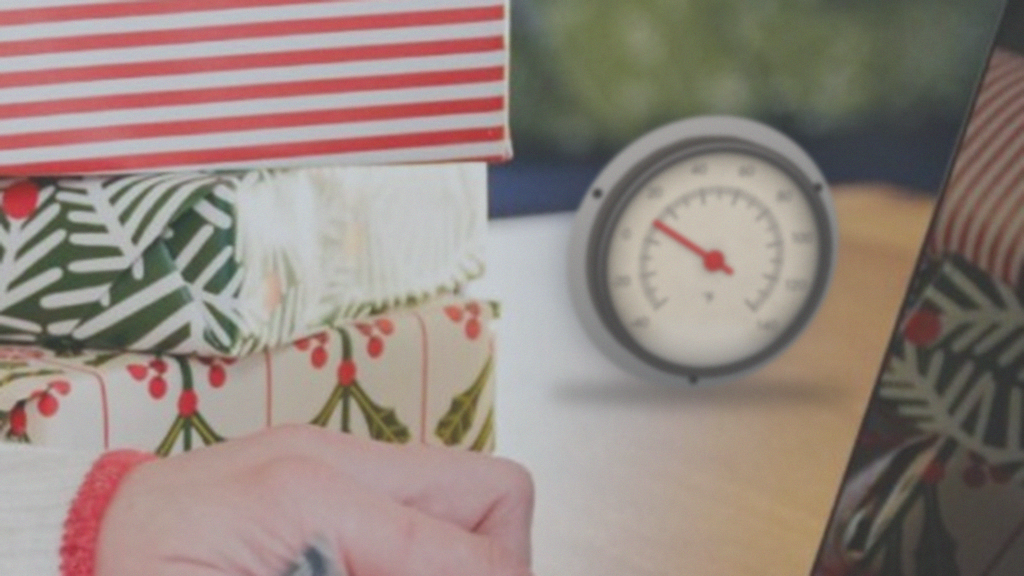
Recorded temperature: 10
